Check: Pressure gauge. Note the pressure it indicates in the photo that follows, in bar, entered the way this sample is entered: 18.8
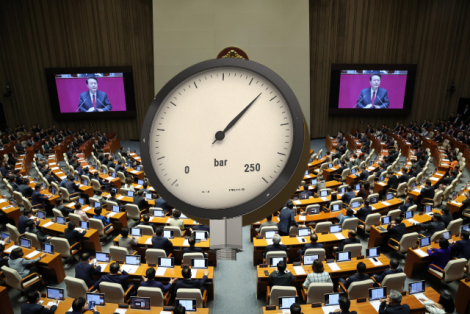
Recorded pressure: 165
